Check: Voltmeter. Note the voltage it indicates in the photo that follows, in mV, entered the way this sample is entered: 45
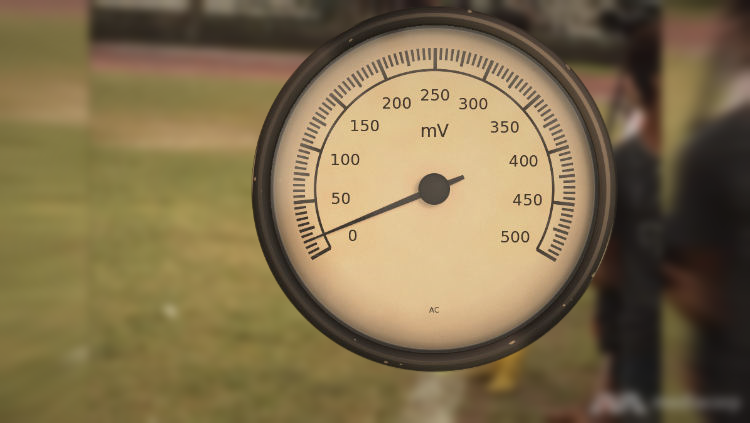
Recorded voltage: 15
